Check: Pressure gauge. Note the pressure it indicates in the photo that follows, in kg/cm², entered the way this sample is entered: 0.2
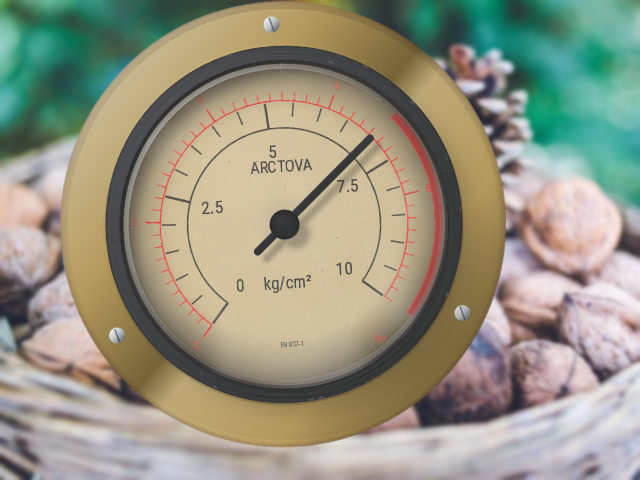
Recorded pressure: 7
